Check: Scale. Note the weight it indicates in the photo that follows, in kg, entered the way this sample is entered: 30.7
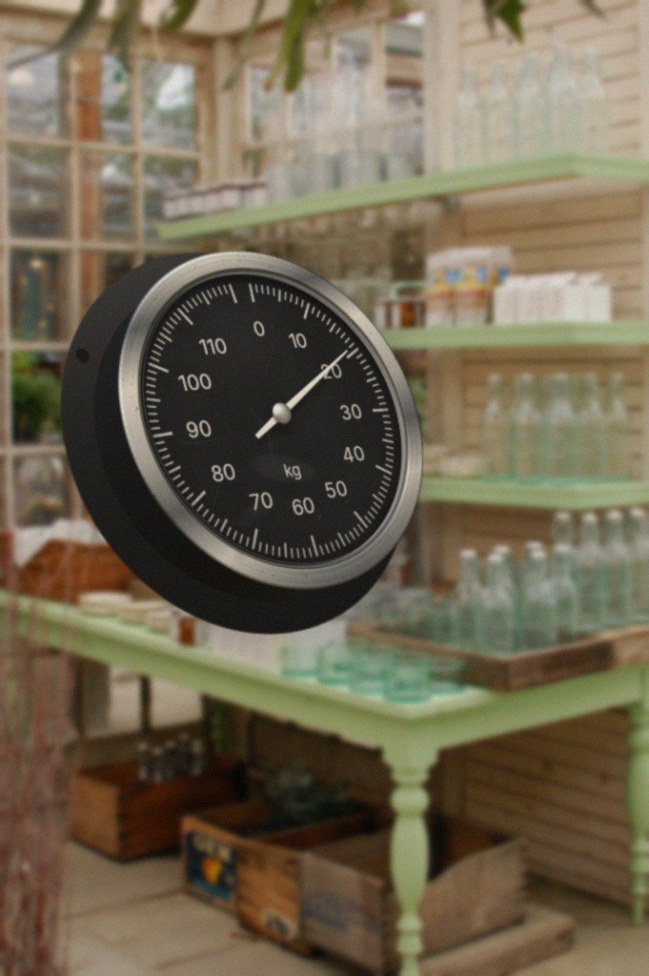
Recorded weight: 19
